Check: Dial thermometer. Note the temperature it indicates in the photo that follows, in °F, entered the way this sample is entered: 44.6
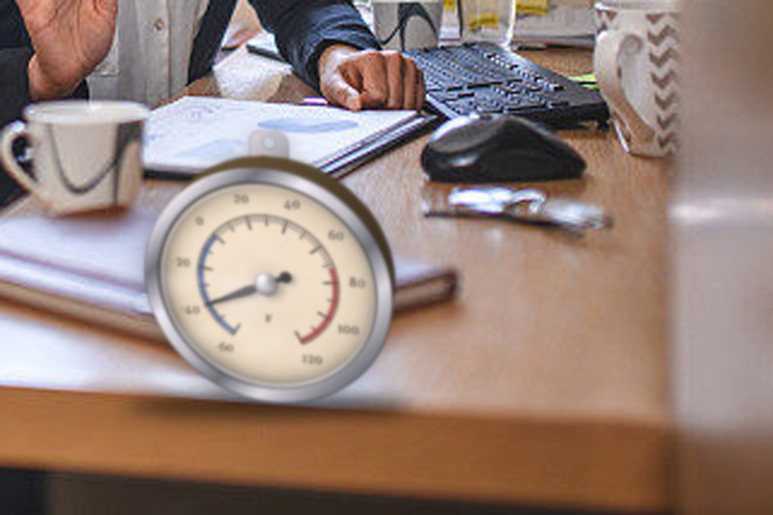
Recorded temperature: -40
